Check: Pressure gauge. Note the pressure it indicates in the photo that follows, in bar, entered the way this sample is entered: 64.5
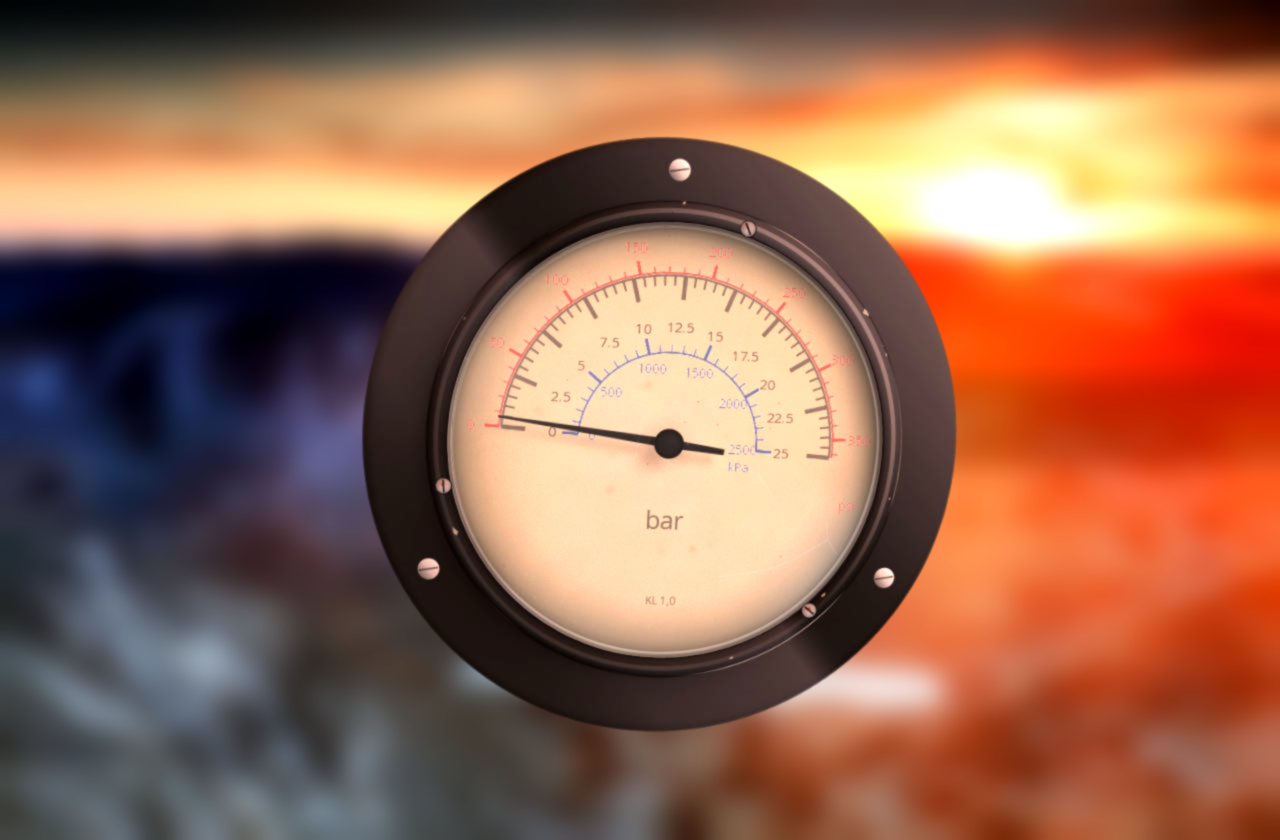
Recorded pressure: 0.5
